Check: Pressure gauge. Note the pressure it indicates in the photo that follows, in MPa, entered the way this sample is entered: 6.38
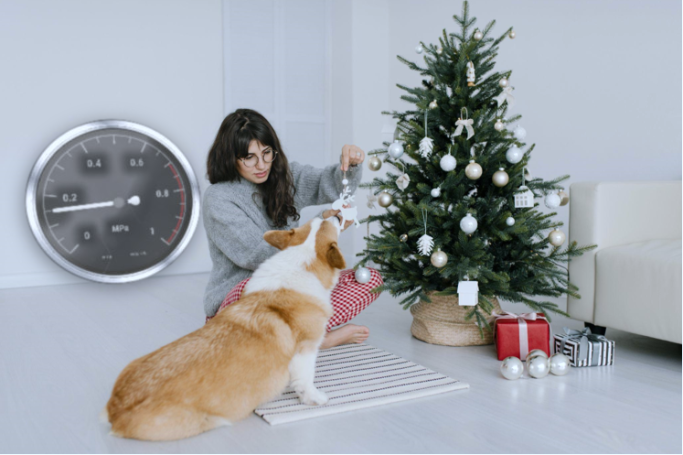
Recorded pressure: 0.15
